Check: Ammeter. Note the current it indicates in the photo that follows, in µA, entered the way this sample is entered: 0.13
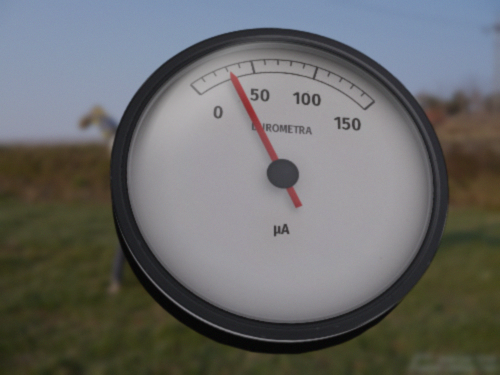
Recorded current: 30
